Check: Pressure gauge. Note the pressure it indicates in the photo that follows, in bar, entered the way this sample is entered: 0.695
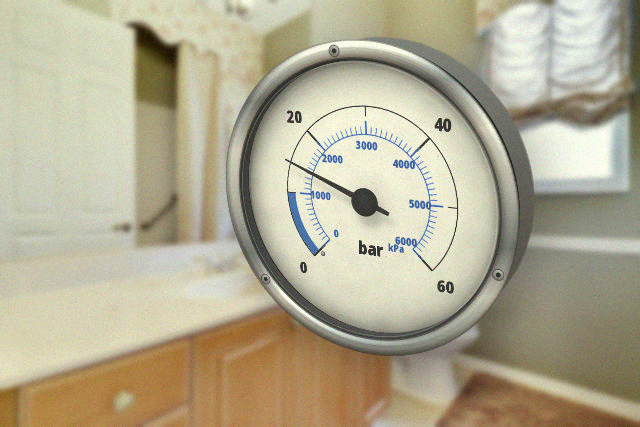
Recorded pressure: 15
